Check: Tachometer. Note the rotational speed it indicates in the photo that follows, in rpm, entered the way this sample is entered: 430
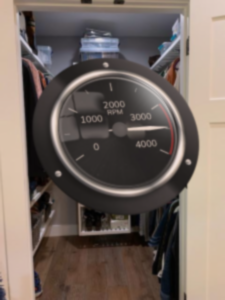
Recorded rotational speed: 3500
